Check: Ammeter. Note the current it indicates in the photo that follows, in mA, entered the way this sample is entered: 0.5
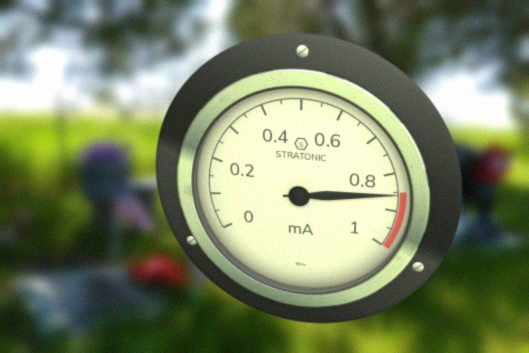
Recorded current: 0.85
